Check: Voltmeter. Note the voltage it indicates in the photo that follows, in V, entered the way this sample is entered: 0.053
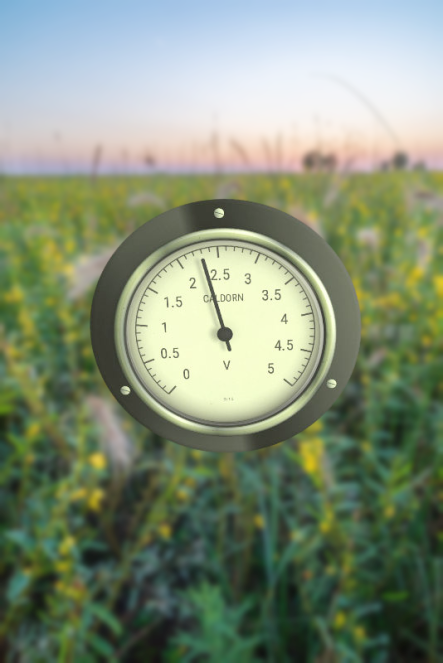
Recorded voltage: 2.3
